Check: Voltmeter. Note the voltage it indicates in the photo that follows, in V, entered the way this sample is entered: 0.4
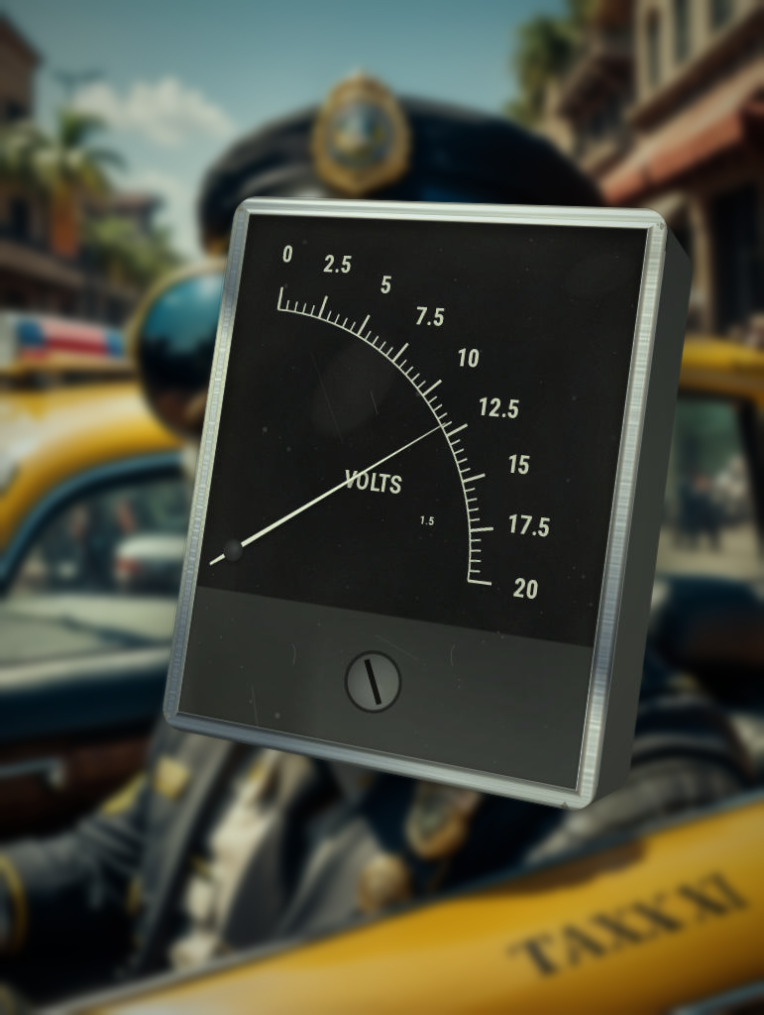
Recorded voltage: 12
